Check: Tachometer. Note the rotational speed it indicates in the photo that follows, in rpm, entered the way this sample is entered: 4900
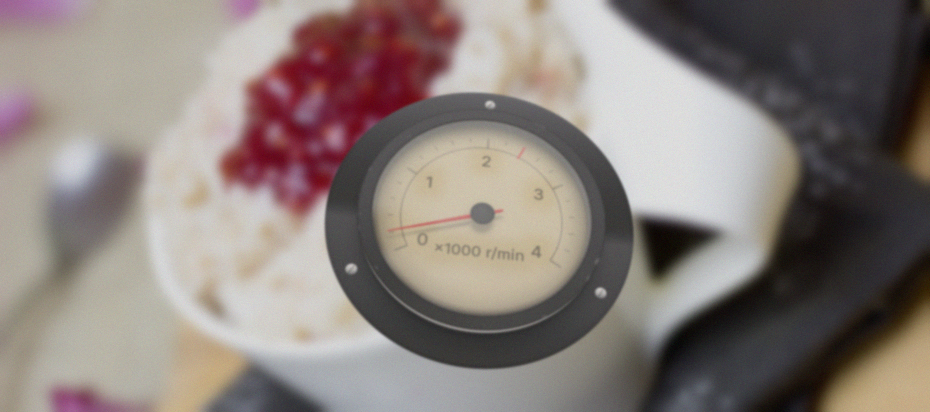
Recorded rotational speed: 200
